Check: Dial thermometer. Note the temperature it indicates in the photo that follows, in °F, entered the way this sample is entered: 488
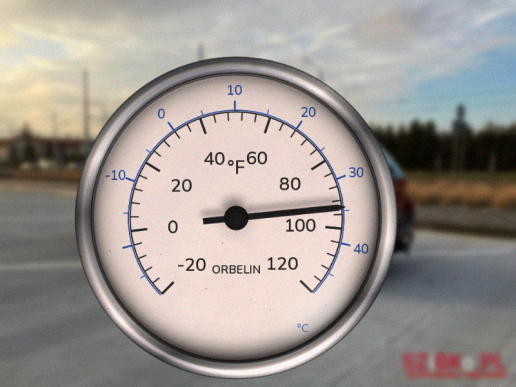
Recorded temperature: 94
